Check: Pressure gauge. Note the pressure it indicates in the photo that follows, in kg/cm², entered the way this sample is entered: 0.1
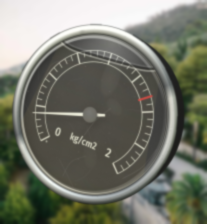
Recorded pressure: 0.2
